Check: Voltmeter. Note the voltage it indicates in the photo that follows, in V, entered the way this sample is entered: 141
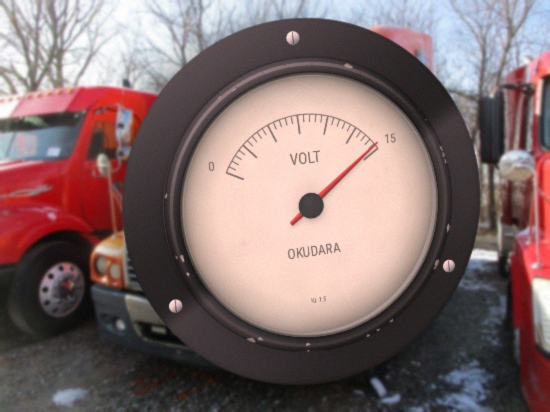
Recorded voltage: 14.5
